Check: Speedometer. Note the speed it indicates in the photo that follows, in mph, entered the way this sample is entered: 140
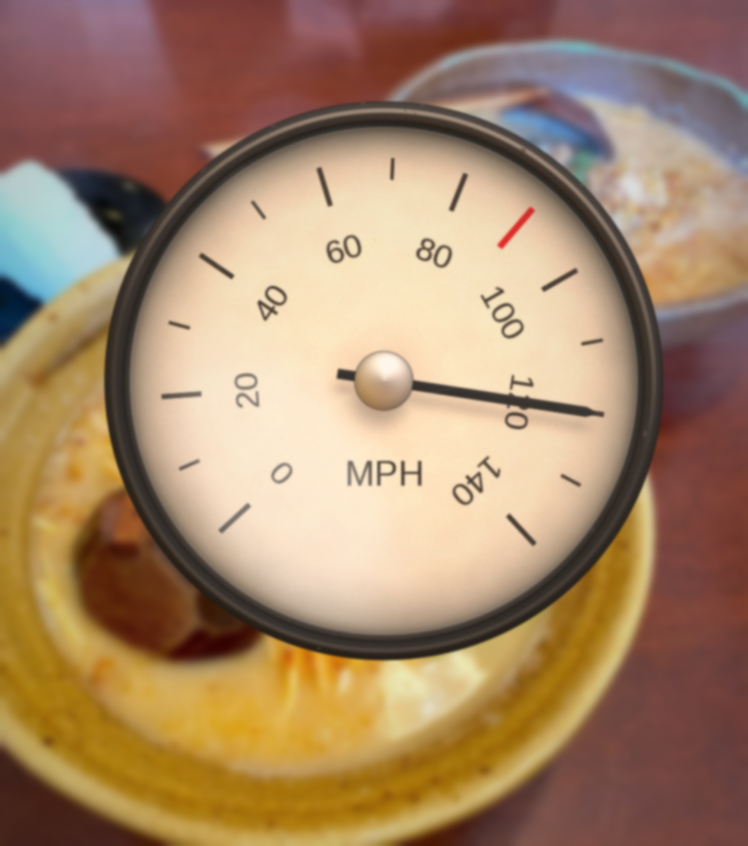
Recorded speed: 120
